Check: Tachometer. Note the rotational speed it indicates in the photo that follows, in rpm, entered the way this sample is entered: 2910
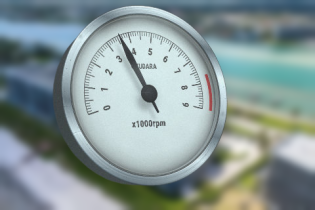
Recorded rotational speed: 3500
